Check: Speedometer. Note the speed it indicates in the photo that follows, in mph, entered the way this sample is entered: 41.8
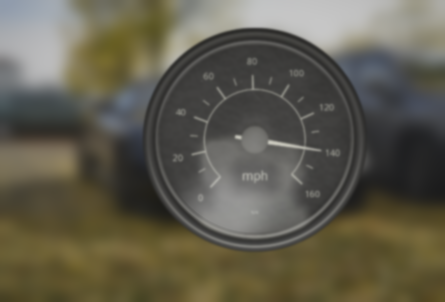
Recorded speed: 140
